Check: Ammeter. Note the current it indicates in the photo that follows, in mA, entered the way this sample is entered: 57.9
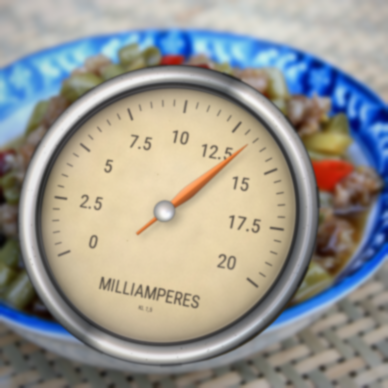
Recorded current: 13.5
